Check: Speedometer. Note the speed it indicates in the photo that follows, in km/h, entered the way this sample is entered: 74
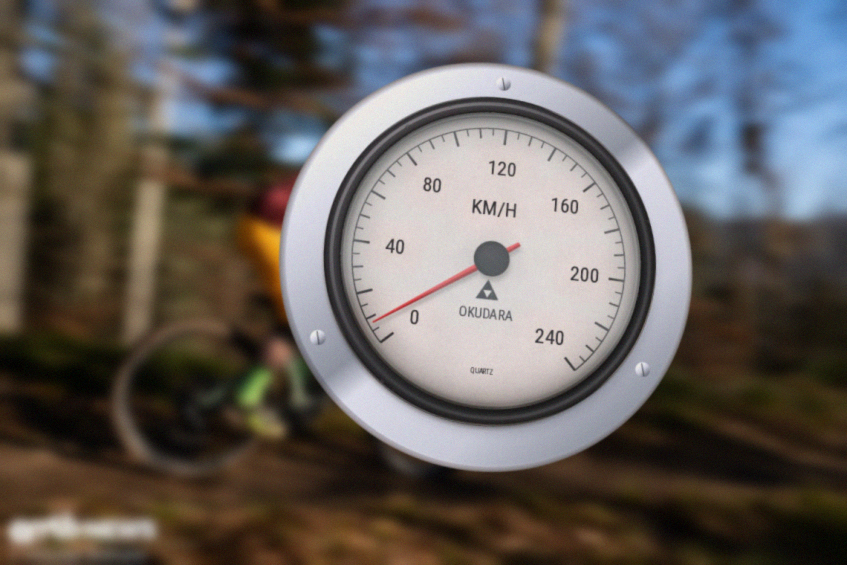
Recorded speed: 7.5
